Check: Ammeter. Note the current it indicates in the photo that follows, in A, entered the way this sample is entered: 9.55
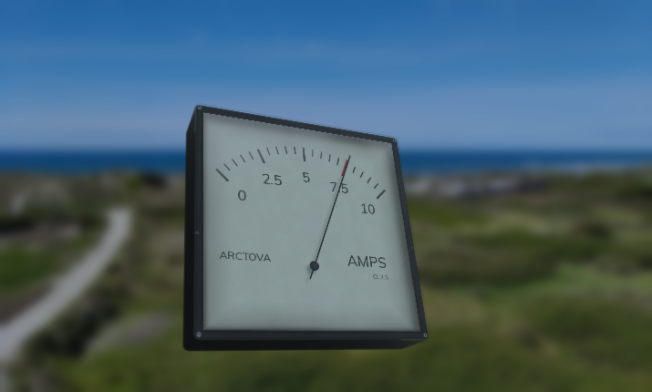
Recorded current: 7.5
